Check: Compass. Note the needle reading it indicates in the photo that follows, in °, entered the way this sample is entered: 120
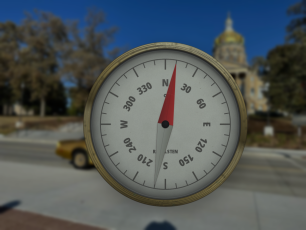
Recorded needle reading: 10
